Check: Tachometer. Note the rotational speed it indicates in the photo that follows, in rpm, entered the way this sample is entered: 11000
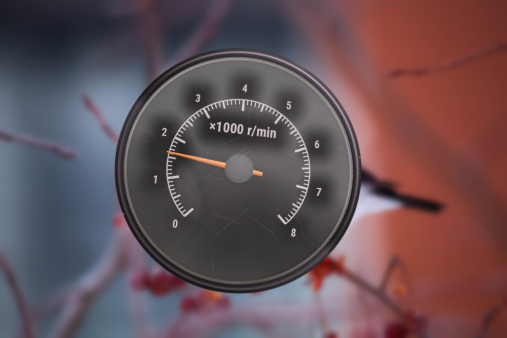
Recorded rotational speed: 1600
